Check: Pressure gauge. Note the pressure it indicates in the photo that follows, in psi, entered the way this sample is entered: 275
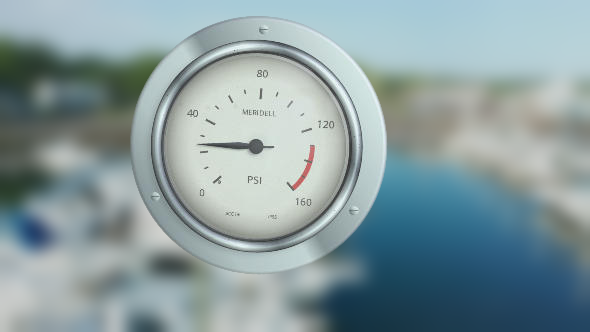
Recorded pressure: 25
